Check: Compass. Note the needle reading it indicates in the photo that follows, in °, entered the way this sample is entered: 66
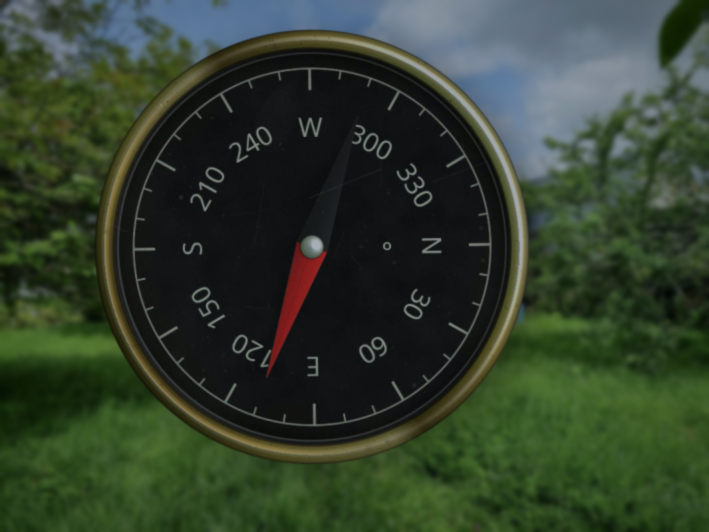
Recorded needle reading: 110
